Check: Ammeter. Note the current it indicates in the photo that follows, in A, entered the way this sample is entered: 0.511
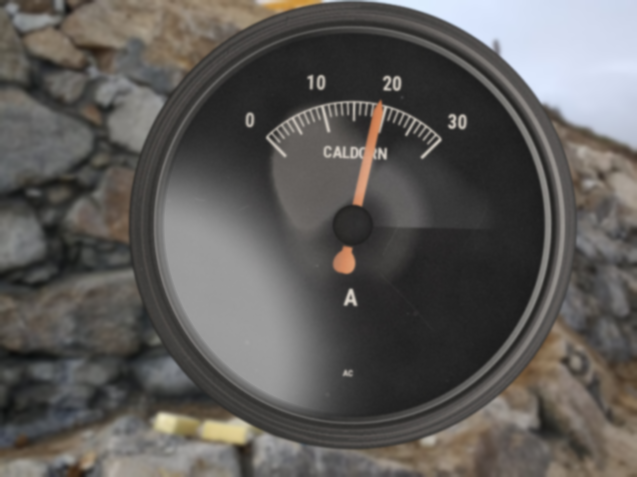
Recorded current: 19
